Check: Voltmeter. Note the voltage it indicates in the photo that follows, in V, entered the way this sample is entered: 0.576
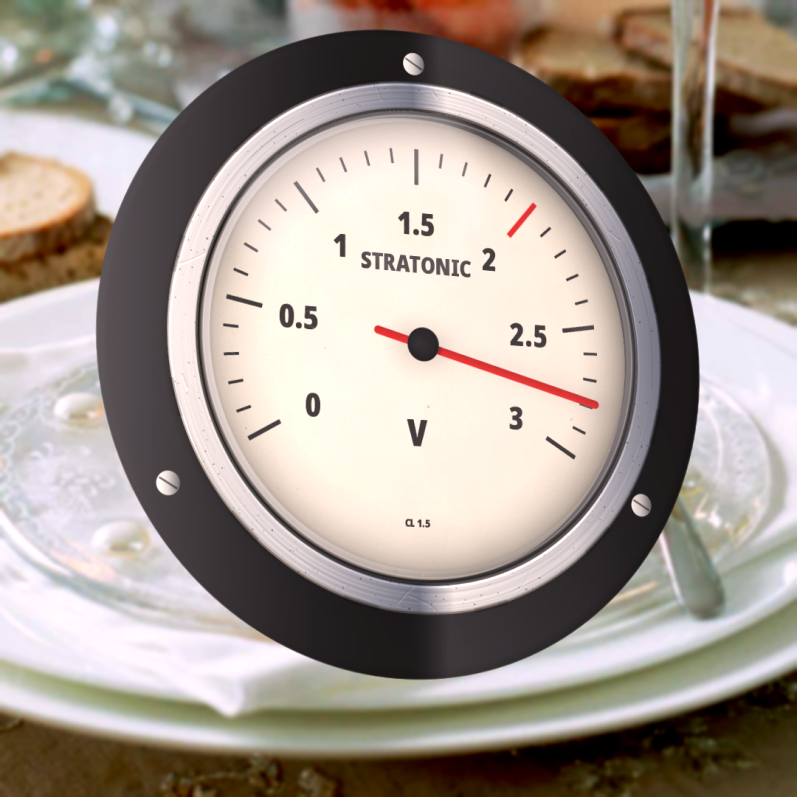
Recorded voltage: 2.8
